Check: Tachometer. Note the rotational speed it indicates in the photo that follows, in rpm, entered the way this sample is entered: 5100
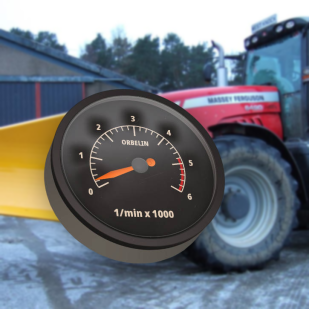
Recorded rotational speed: 200
